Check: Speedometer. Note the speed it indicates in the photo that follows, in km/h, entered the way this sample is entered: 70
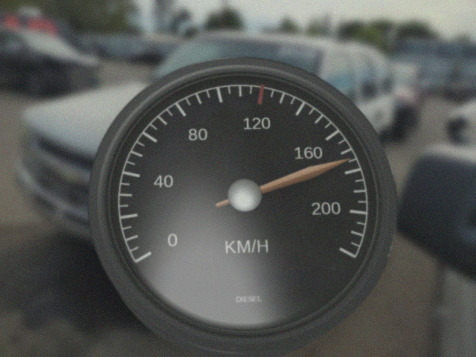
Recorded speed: 175
